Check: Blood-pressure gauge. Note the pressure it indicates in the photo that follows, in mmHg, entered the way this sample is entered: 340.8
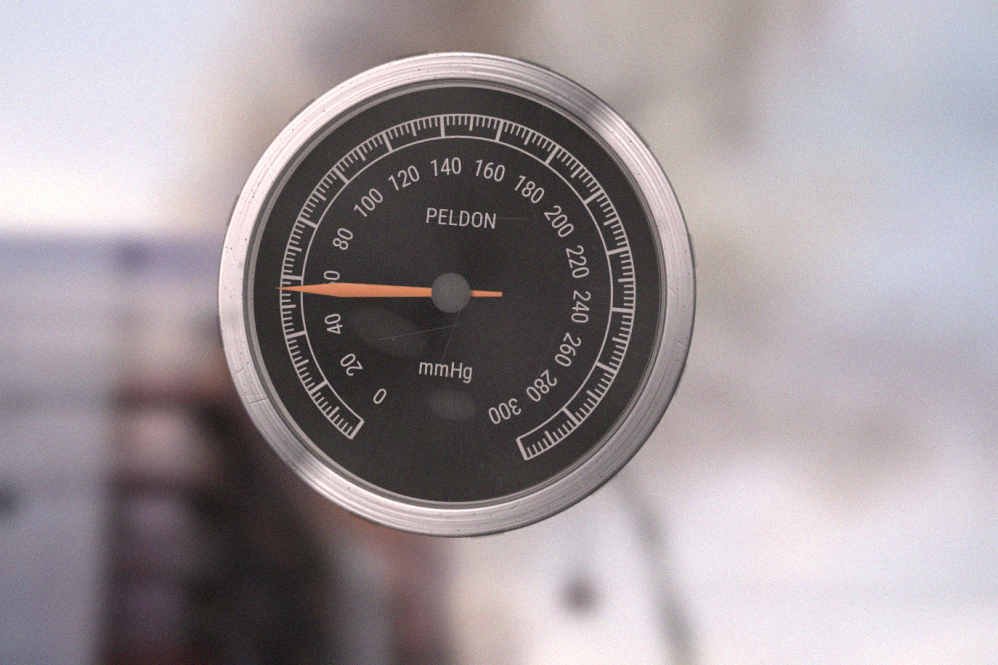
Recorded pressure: 56
